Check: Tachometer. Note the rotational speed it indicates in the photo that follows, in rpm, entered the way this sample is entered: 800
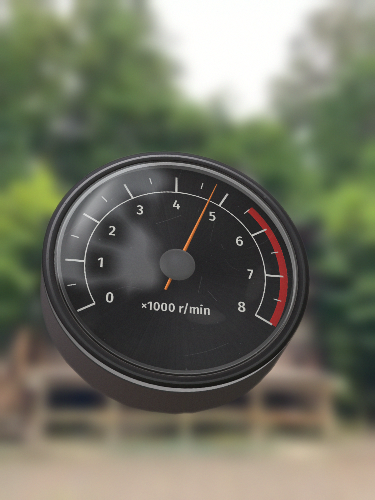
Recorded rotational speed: 4750
